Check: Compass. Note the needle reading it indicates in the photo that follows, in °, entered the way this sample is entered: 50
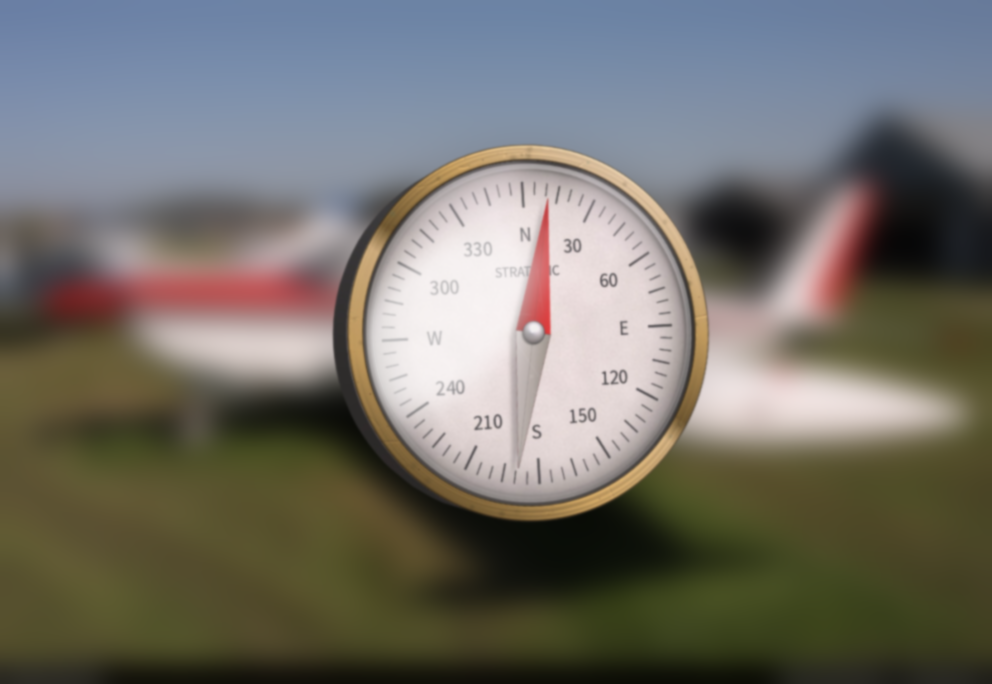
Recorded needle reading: 10
